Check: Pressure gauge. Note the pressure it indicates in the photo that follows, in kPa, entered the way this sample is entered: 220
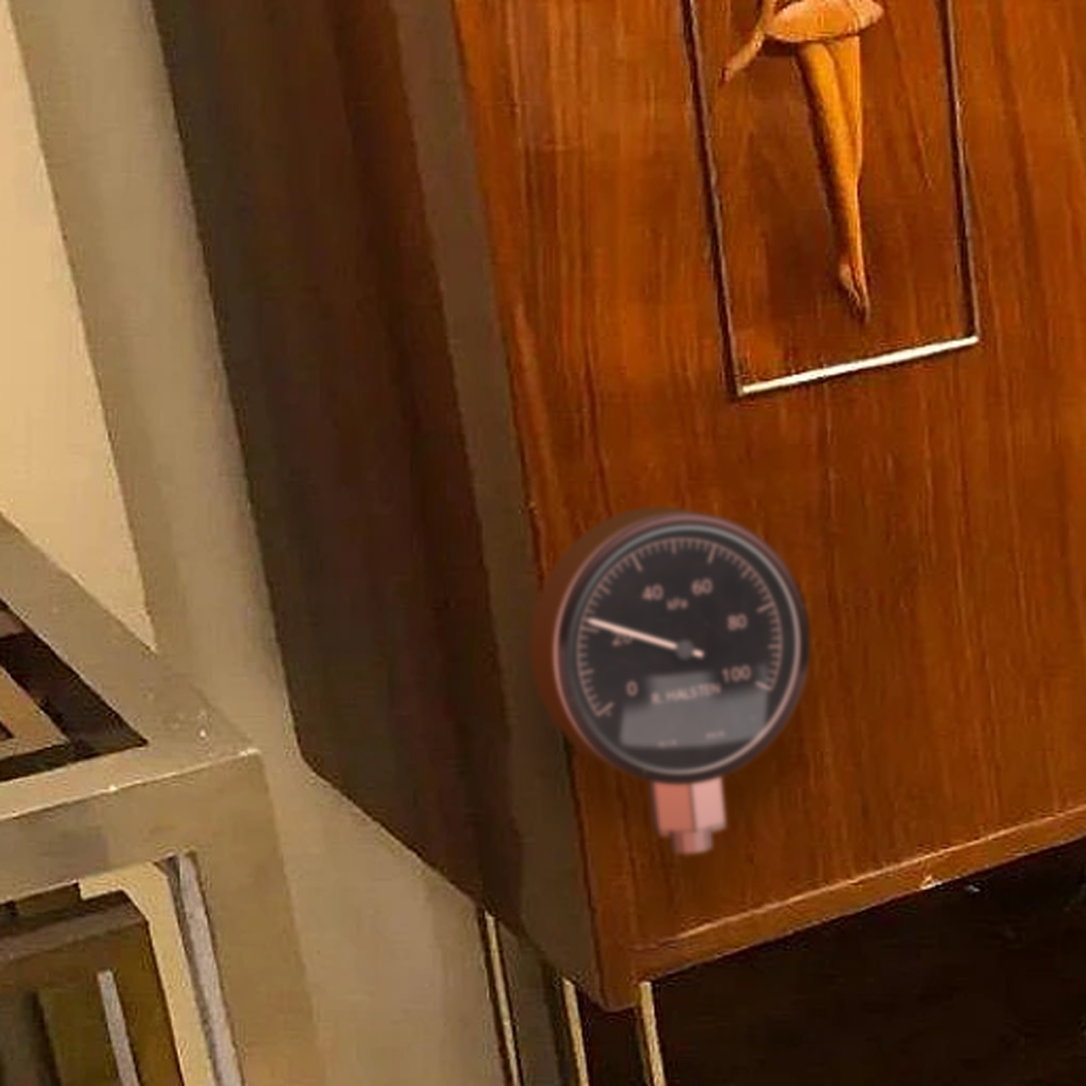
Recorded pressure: 22
